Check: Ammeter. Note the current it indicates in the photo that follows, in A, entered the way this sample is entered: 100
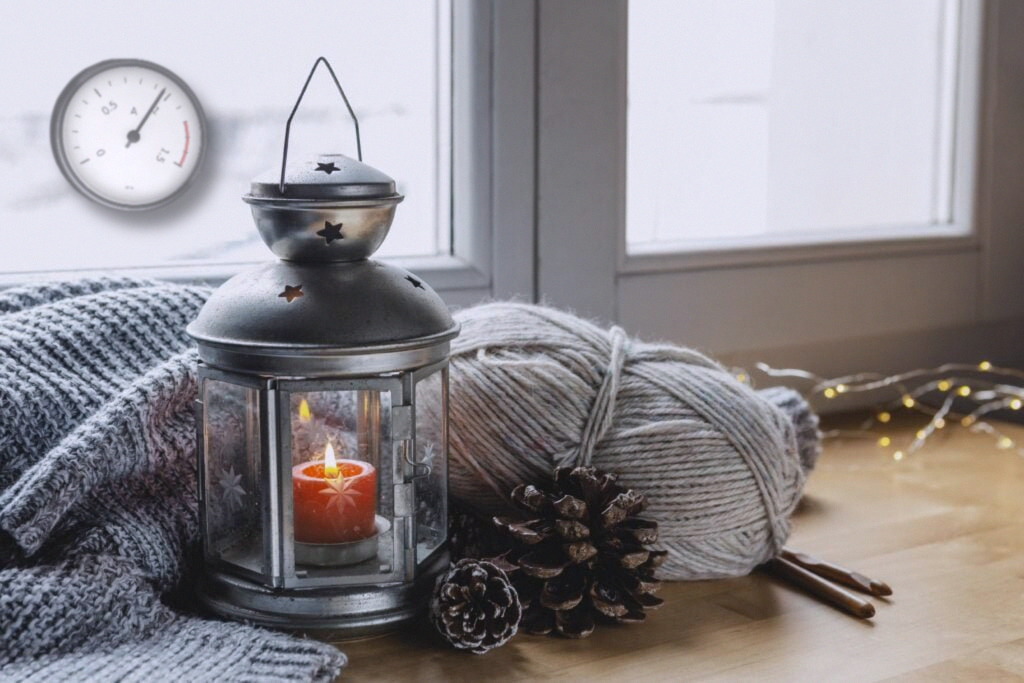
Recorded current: 0.95
